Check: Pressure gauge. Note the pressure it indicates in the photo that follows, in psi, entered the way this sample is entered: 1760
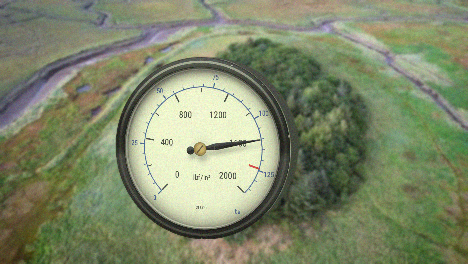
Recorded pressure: 1600
